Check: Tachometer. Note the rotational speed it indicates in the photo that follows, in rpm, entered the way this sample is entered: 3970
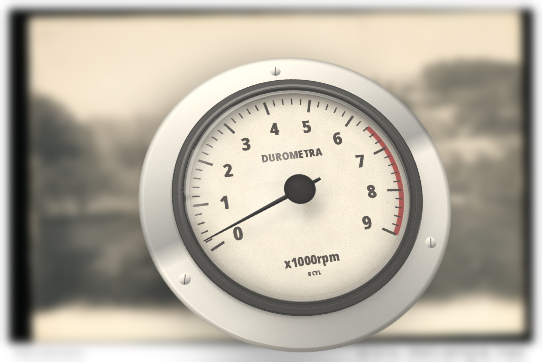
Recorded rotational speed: 200
